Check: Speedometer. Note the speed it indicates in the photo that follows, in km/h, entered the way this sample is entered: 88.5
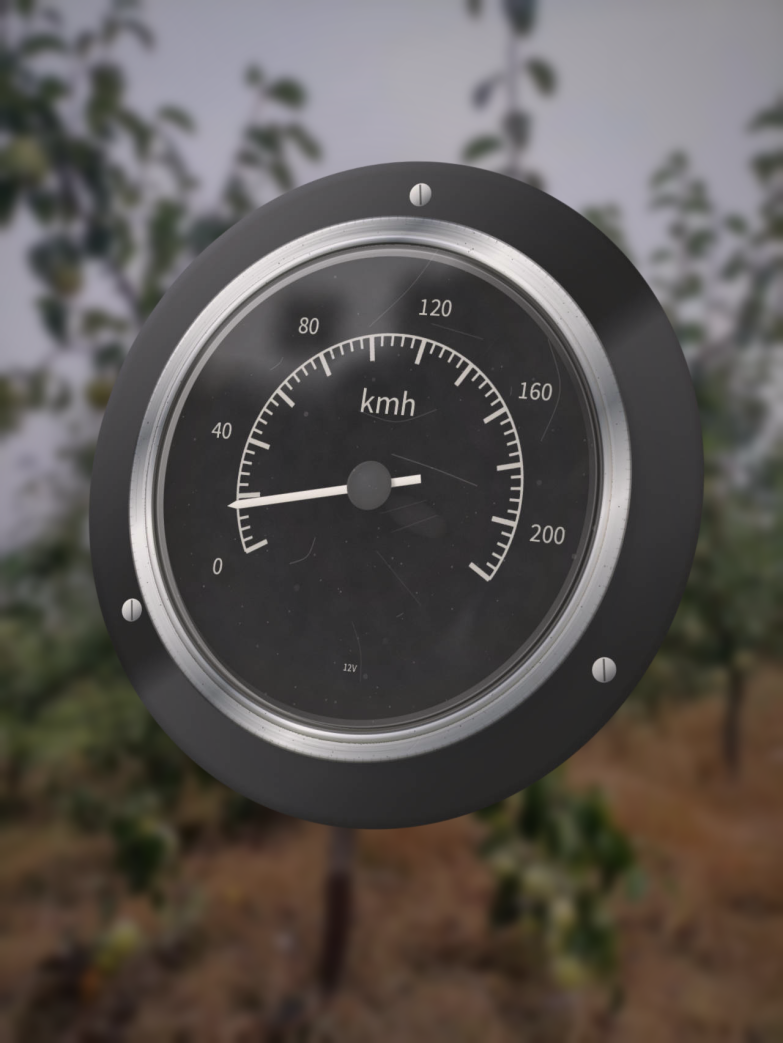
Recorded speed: 16
